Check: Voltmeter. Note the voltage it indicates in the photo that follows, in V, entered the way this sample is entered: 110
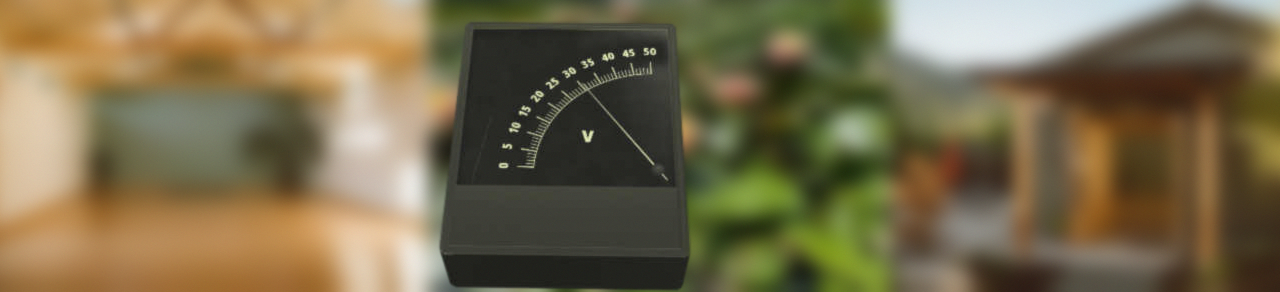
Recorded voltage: 30
